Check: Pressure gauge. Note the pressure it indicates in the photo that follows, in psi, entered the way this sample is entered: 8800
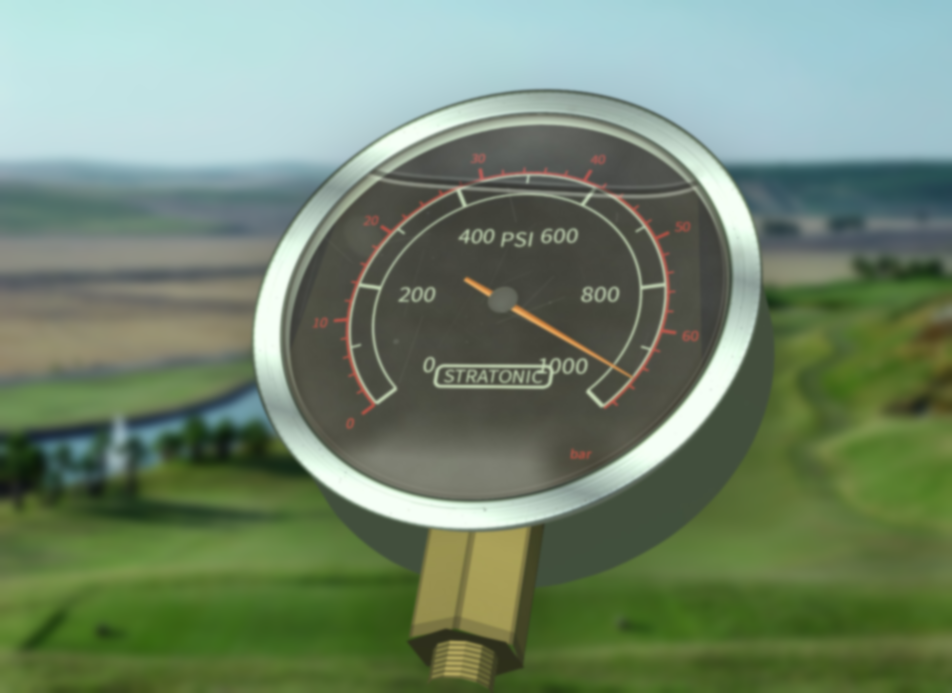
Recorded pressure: 950
